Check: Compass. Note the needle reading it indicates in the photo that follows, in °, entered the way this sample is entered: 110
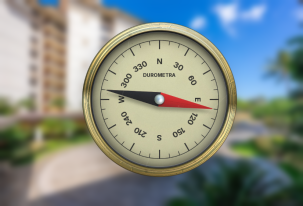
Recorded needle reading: 100
